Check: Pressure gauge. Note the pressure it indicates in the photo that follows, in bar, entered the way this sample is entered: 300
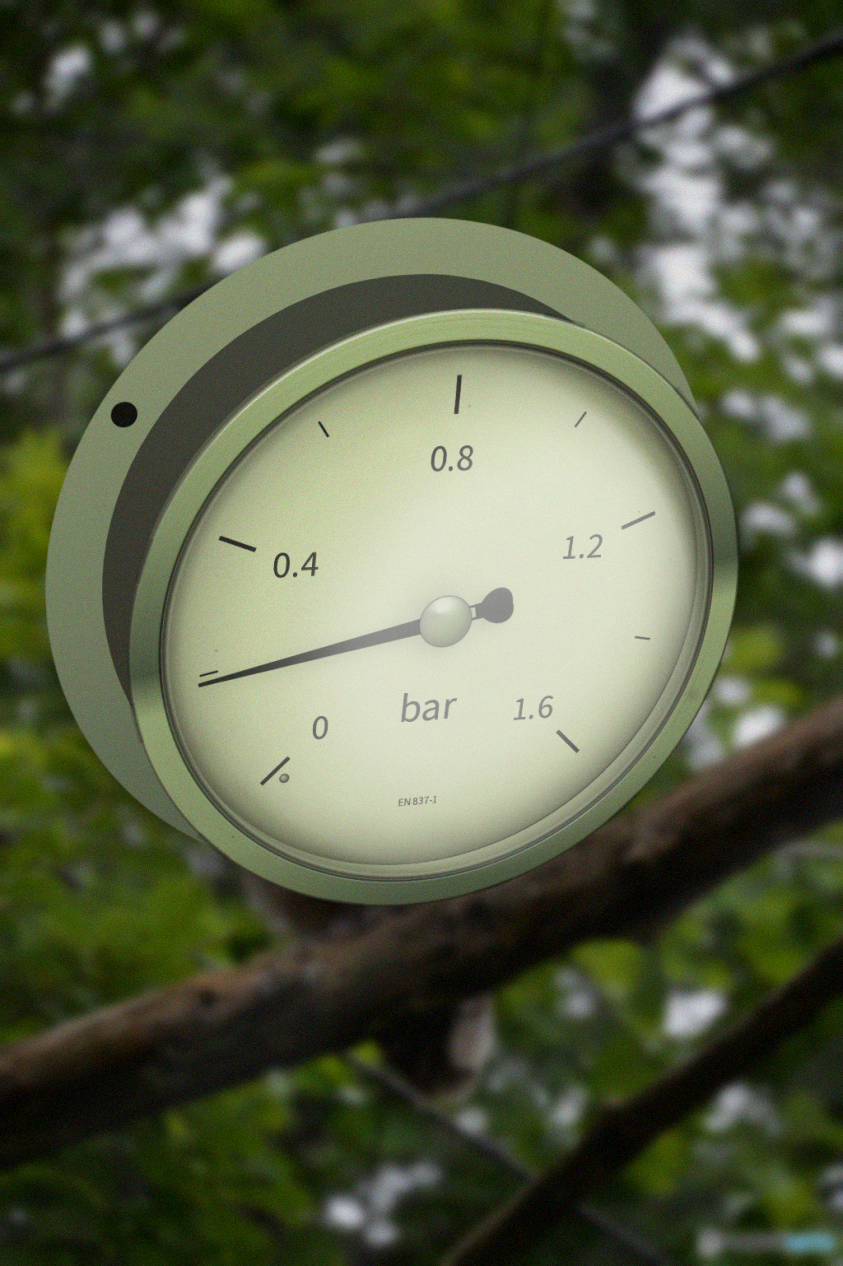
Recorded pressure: 0.2
